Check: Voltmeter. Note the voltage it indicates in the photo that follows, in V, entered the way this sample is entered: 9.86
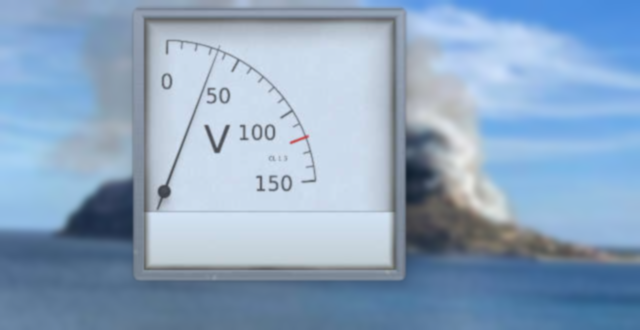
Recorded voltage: 35
